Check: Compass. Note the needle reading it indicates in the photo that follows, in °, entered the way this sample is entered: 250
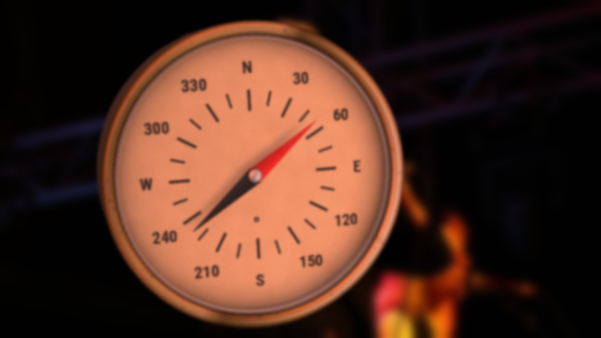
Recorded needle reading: 52.5
